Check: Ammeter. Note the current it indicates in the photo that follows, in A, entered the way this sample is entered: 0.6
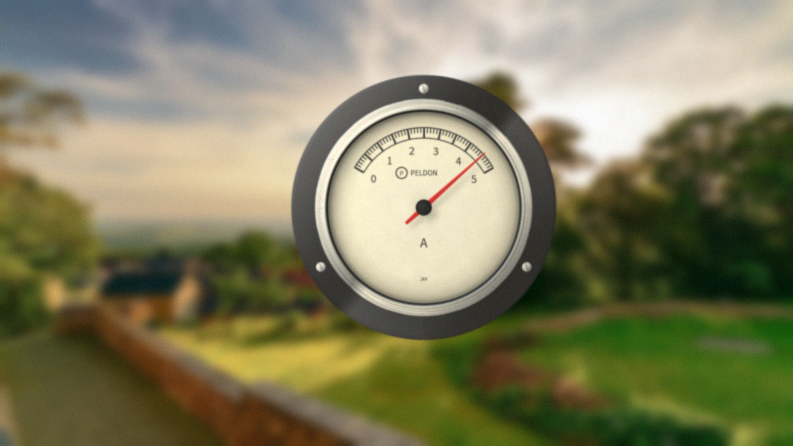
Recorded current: 4.5
